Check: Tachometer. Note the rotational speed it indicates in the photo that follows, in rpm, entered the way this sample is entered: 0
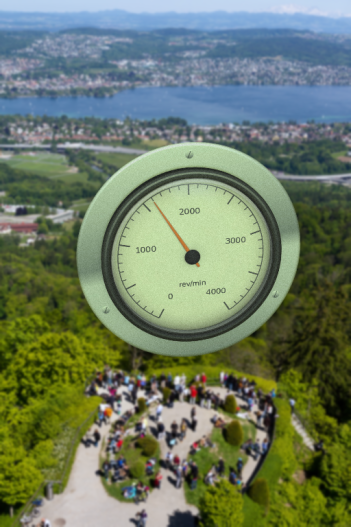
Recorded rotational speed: 1600
